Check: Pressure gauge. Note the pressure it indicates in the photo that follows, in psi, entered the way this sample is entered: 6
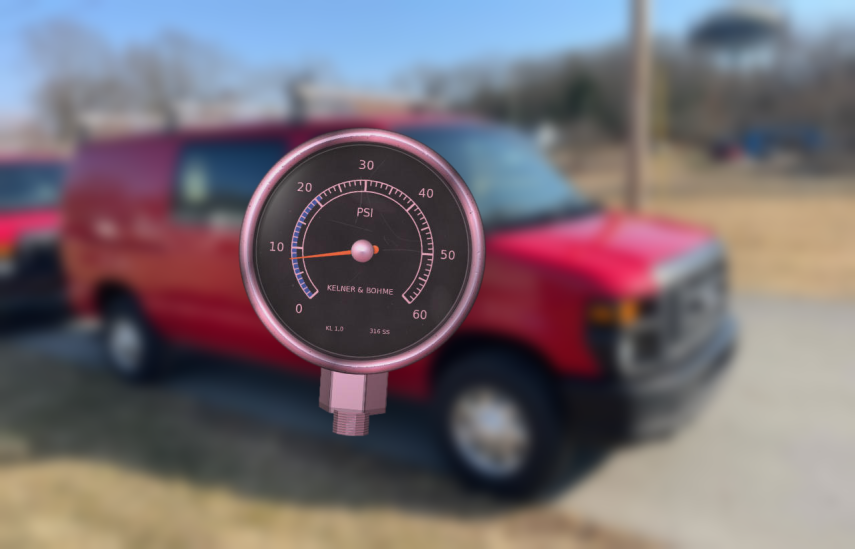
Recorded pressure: 8
